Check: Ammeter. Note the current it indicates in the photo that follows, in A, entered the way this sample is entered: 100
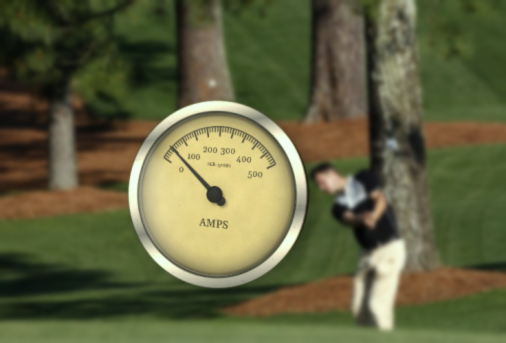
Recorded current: 50
